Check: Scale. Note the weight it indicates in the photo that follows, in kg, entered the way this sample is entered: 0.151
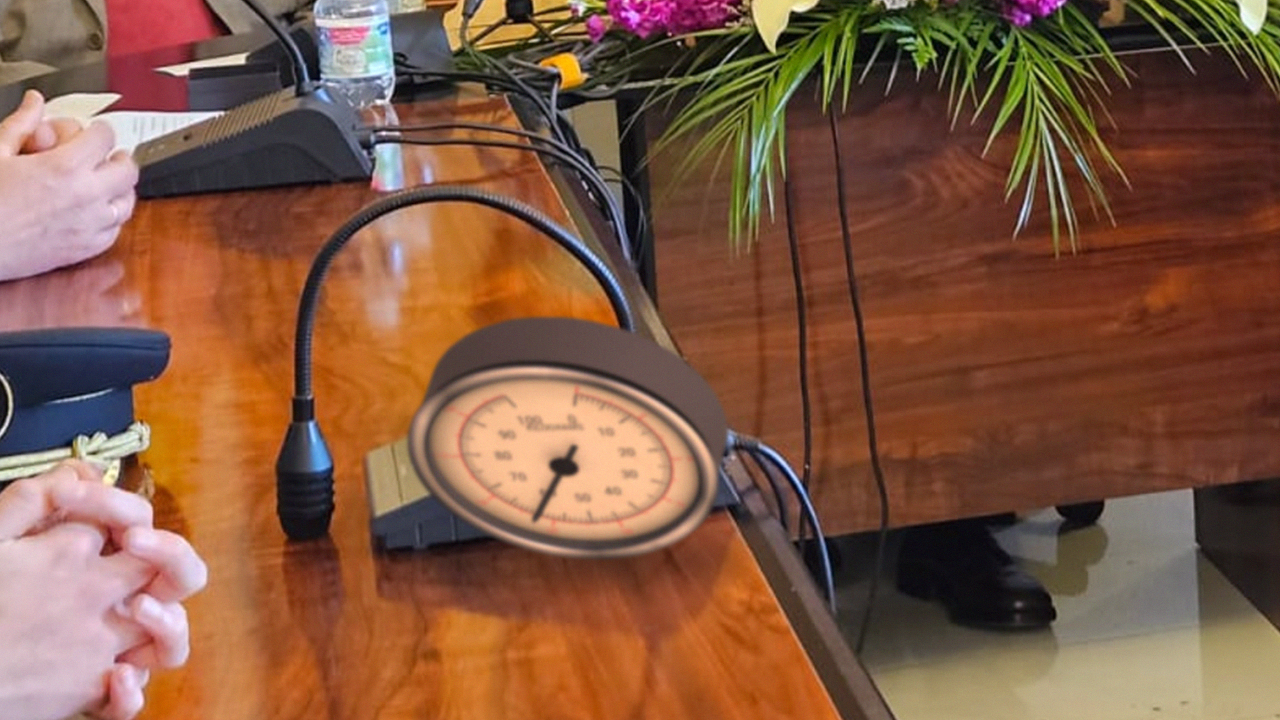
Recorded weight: 60
